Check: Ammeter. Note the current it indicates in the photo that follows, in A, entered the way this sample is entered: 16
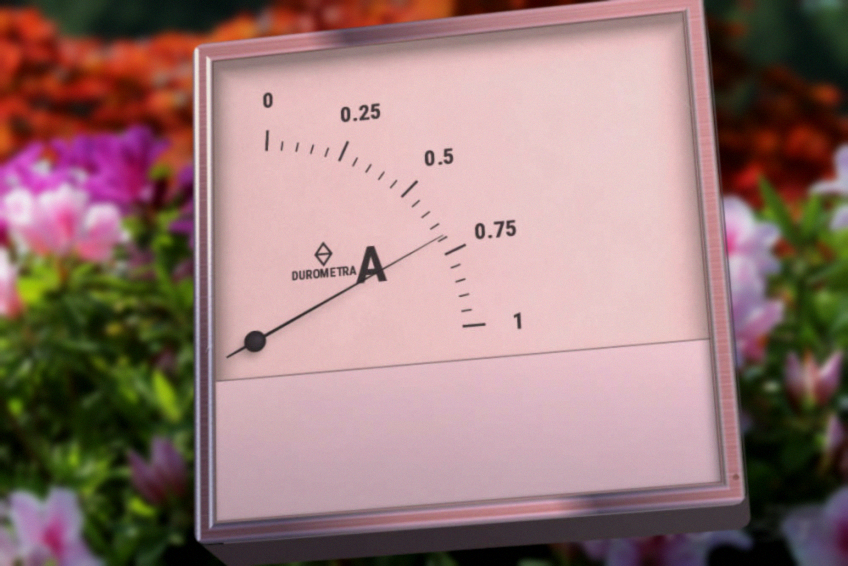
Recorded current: 0.7
